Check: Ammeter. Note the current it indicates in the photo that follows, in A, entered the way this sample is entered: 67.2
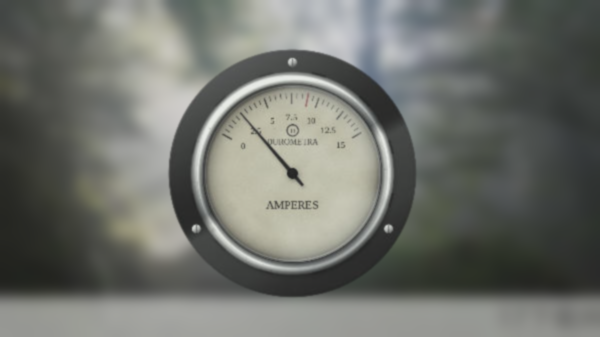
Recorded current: 2.5
